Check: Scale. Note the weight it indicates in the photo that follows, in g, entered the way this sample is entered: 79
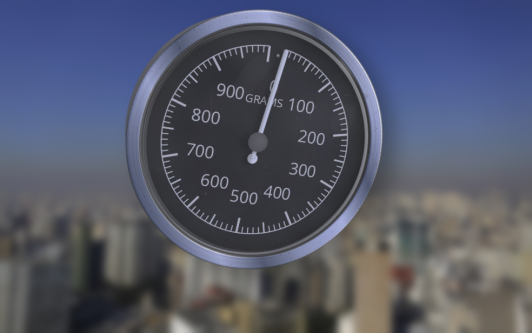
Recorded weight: 0
